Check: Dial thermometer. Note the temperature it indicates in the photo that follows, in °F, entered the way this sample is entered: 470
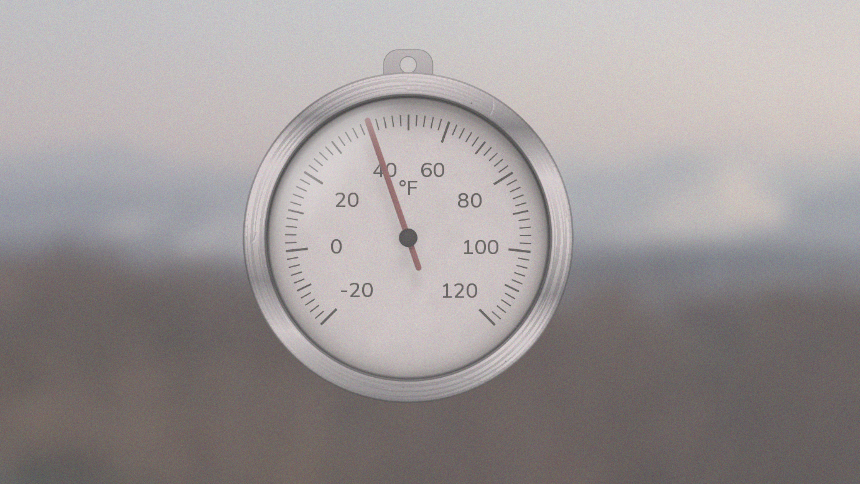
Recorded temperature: 40
